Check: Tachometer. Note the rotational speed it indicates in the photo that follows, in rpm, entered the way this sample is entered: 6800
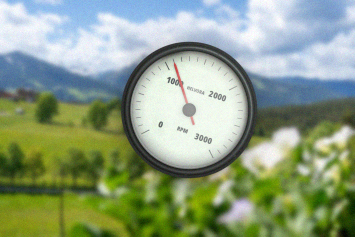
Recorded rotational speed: 1100
